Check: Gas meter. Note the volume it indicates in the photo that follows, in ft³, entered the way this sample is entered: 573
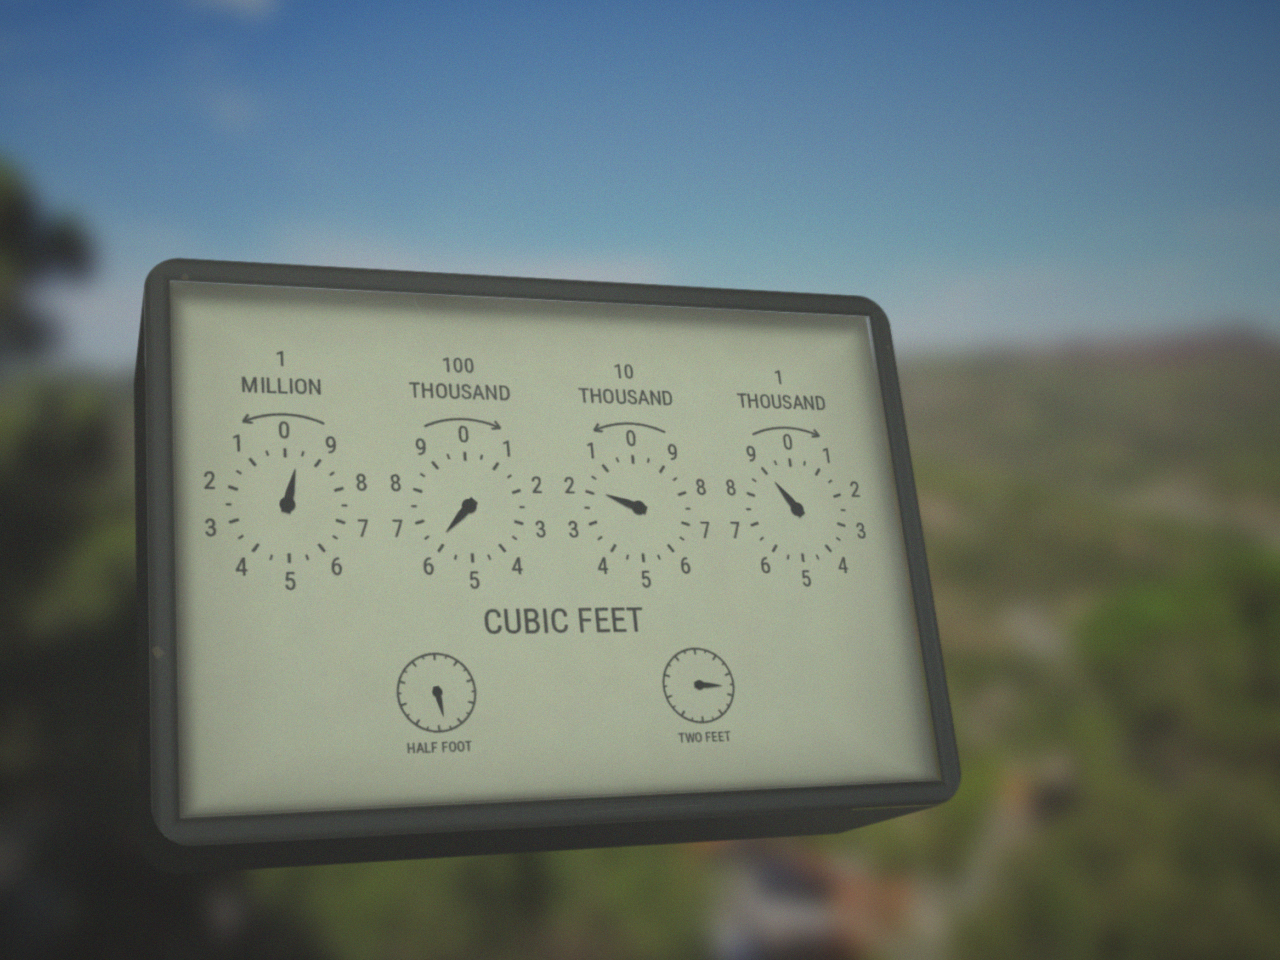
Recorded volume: 961900
